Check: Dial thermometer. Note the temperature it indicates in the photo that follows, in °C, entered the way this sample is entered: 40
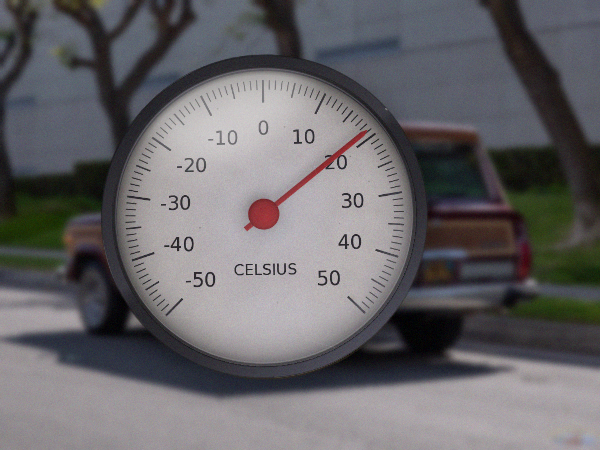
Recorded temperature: 19
